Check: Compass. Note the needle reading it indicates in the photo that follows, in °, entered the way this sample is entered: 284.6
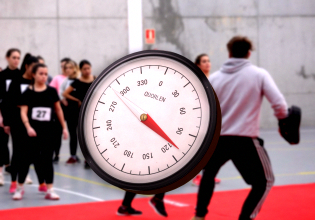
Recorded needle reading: 110
